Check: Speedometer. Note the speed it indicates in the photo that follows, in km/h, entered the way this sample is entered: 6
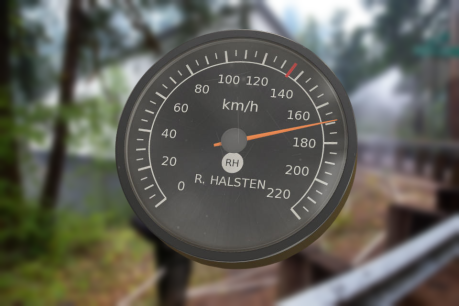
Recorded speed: 170
